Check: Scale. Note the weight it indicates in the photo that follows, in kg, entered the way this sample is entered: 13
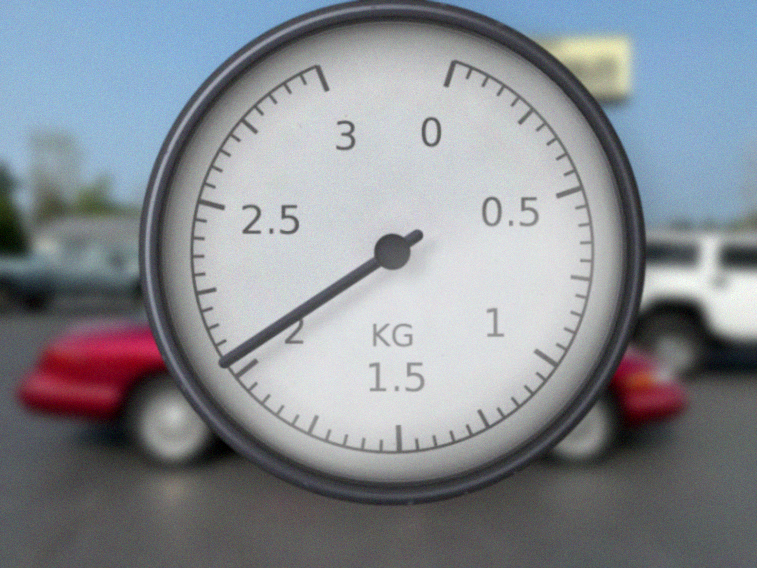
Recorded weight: 2.05
